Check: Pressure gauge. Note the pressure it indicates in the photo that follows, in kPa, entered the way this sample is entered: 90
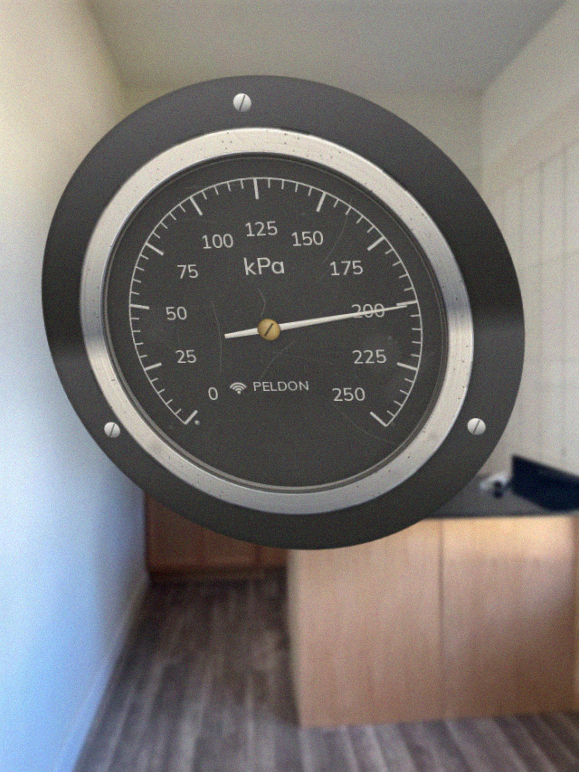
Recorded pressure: 200
